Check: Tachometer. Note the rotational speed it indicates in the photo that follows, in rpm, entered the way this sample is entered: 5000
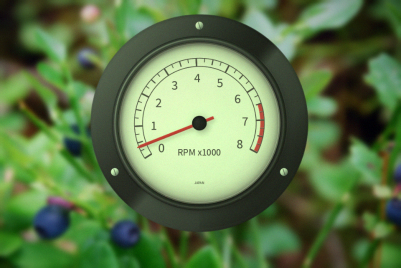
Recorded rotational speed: 375
